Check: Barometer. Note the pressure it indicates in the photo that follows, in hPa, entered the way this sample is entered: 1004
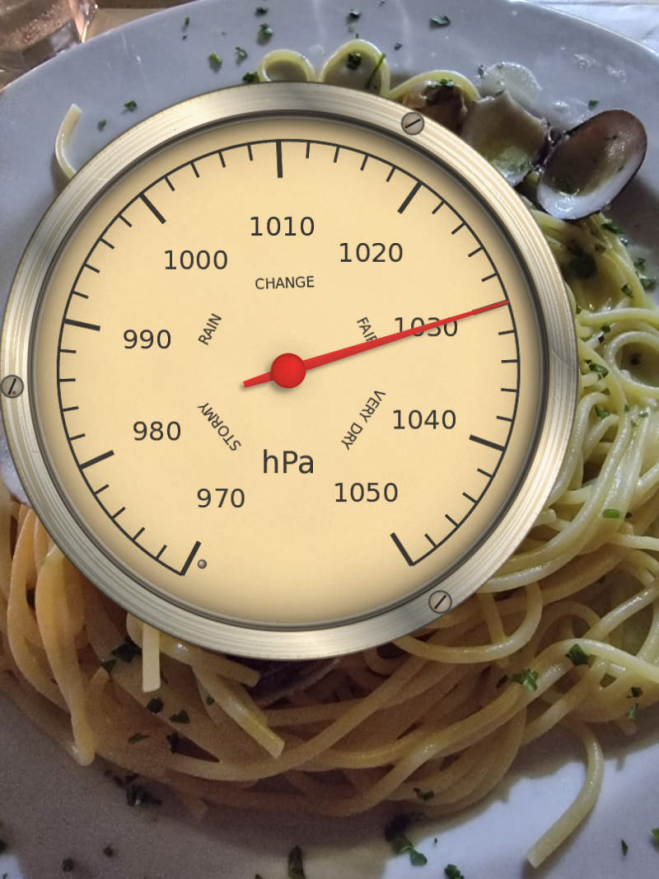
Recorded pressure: 1030
